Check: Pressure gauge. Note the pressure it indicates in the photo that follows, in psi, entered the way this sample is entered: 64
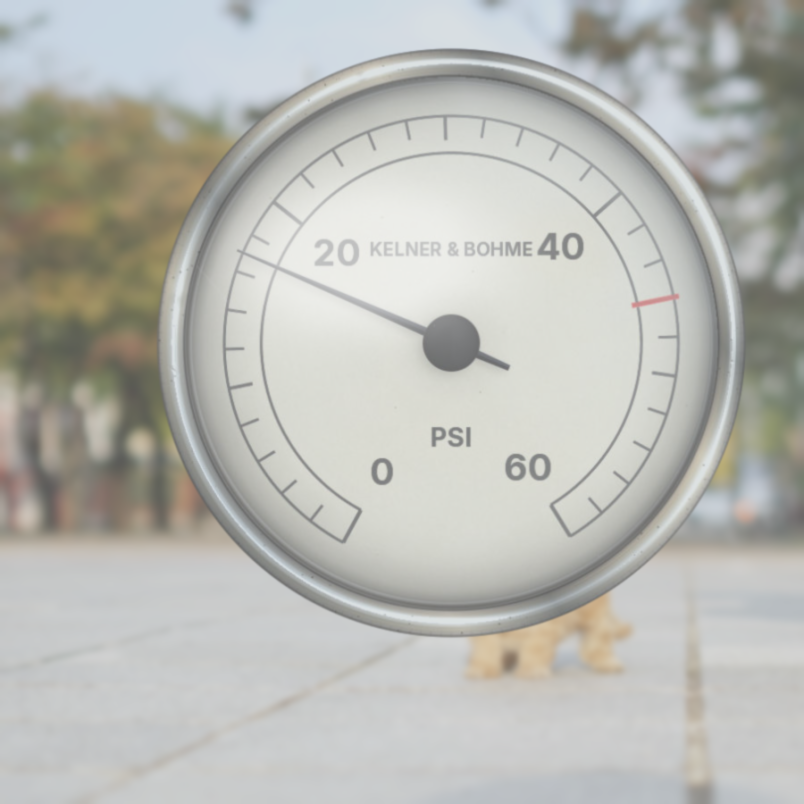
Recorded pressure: 17
